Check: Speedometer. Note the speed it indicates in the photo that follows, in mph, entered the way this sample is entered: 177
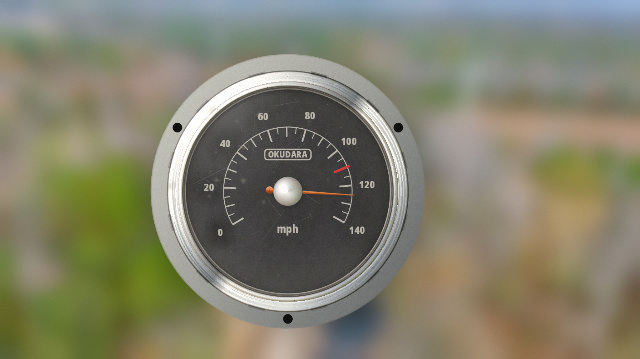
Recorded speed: 125
